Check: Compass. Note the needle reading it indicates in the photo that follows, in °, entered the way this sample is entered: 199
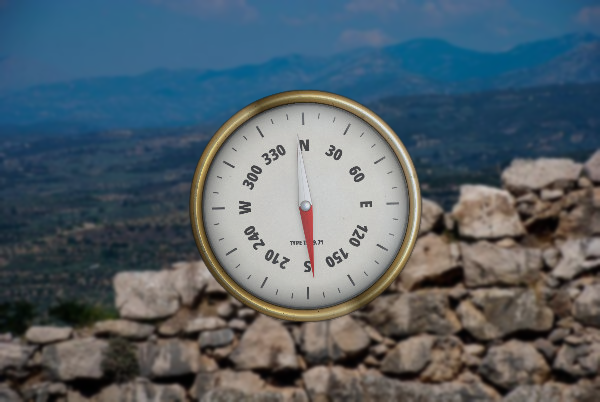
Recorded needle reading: 175
